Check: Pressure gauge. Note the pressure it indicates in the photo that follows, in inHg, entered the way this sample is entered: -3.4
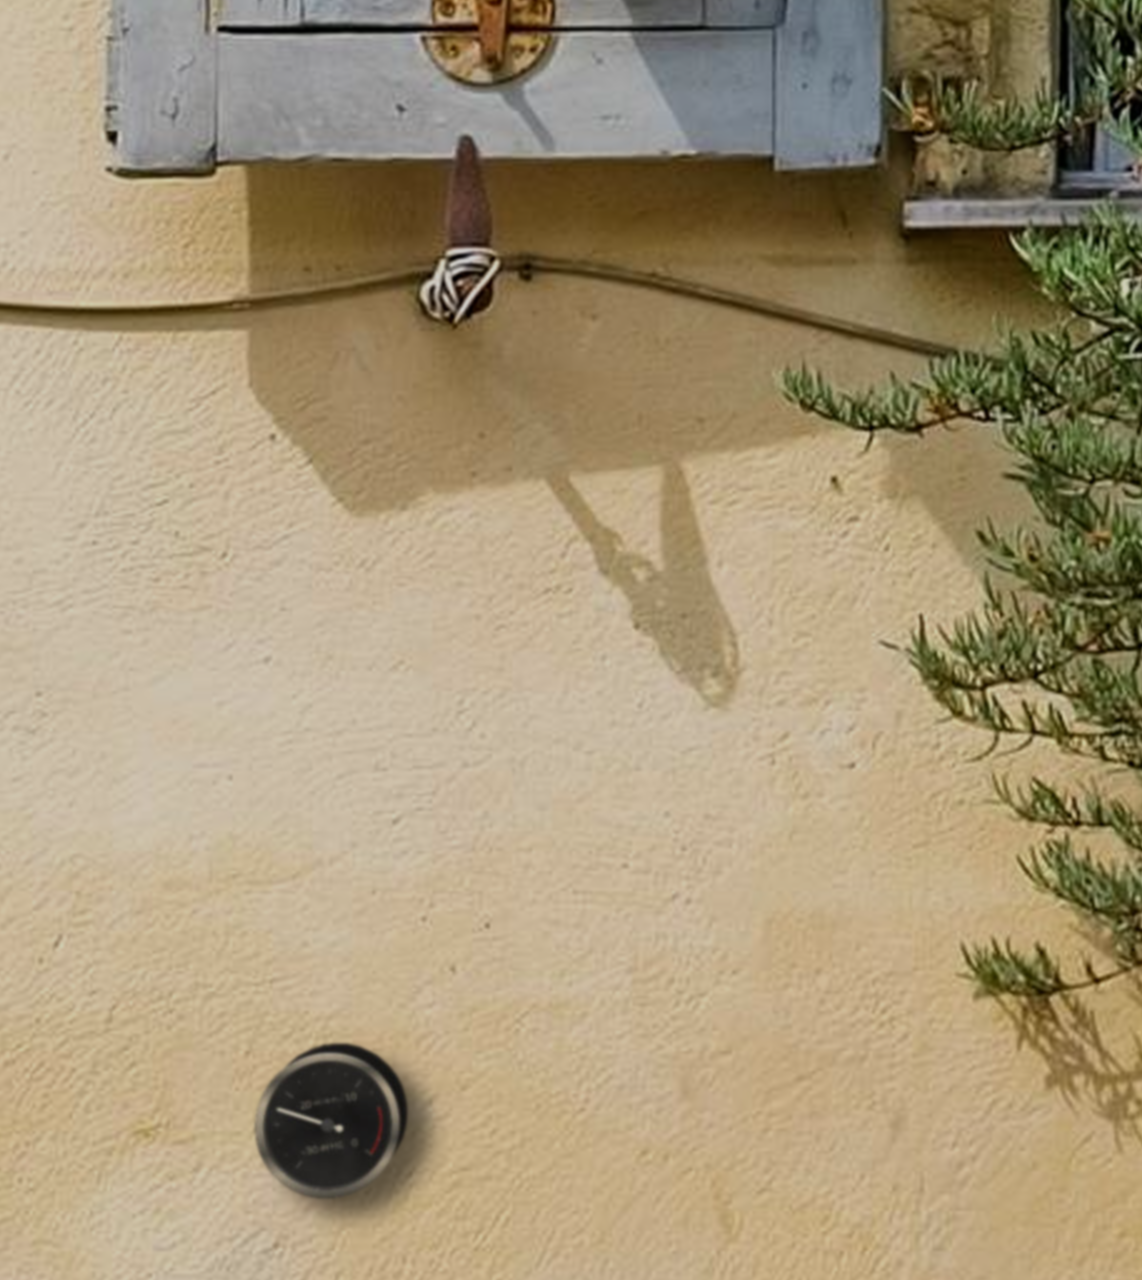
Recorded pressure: -22
